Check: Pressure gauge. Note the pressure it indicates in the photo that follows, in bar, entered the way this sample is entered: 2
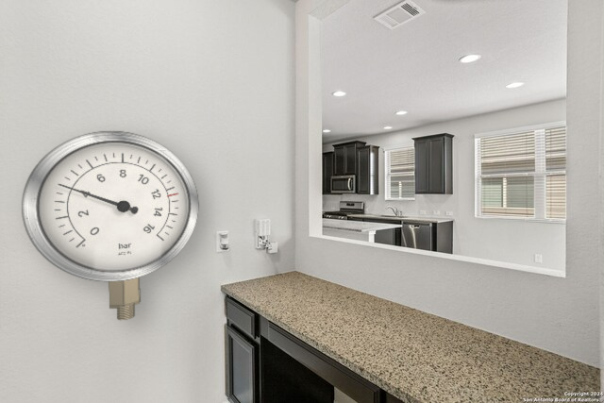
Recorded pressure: 4
